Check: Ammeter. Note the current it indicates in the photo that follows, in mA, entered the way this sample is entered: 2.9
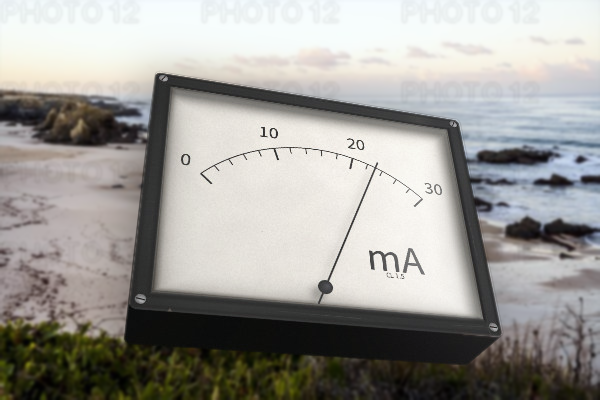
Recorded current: 23
